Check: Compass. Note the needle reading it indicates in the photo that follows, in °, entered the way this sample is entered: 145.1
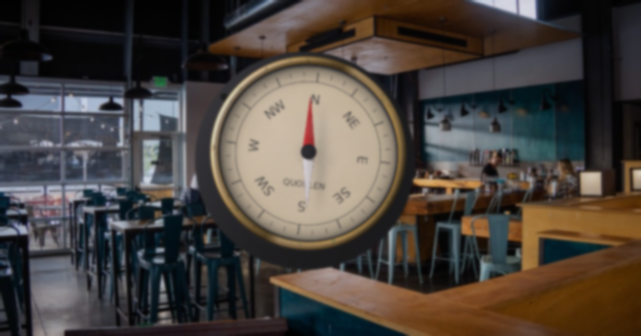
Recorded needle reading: 355
